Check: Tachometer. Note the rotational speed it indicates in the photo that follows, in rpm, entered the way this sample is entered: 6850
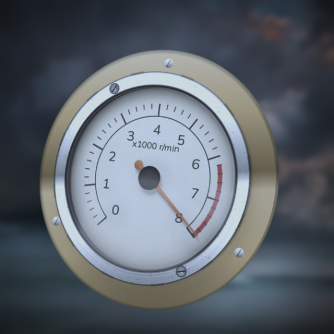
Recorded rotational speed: 7900
